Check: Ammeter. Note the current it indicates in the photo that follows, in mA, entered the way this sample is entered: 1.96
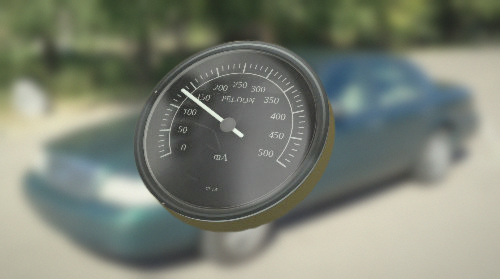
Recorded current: 130
